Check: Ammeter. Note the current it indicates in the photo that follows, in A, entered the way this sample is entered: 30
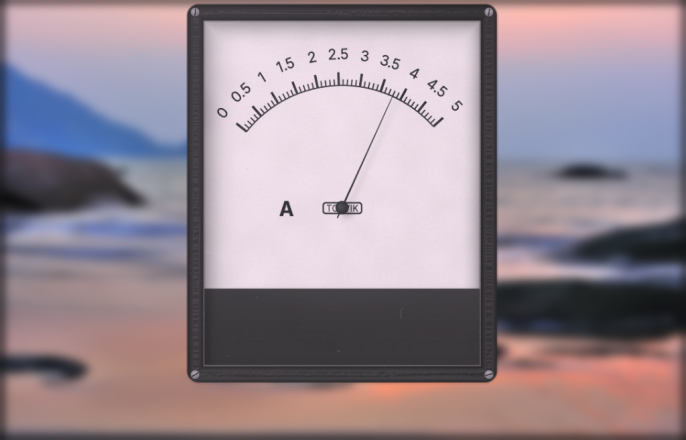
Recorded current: 3.8
